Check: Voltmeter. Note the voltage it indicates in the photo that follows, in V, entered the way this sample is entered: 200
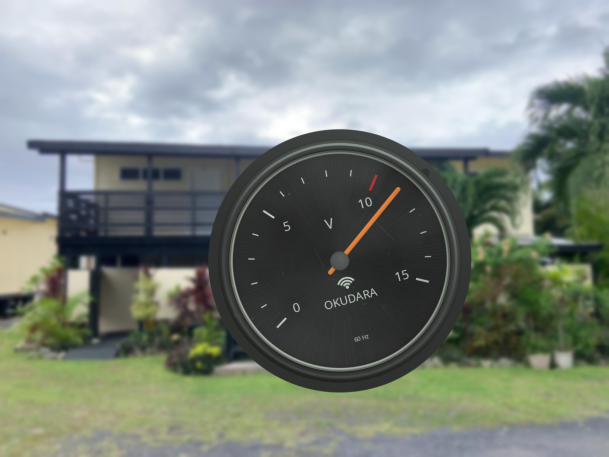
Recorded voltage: 11
